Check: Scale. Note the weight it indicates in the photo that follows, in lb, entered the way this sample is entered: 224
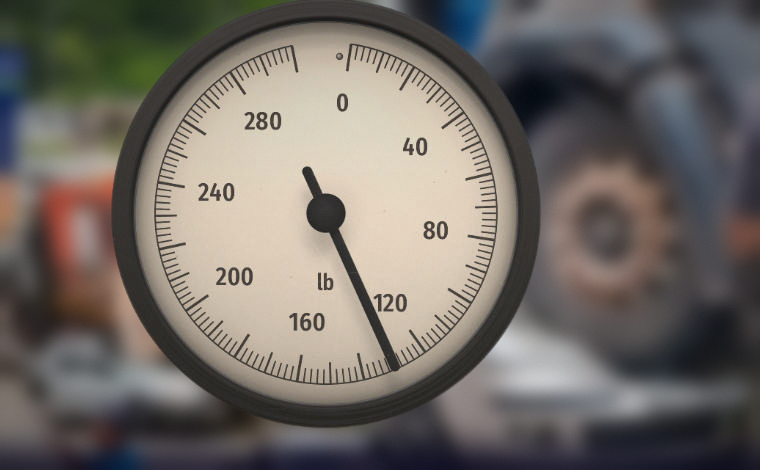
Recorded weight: 130
